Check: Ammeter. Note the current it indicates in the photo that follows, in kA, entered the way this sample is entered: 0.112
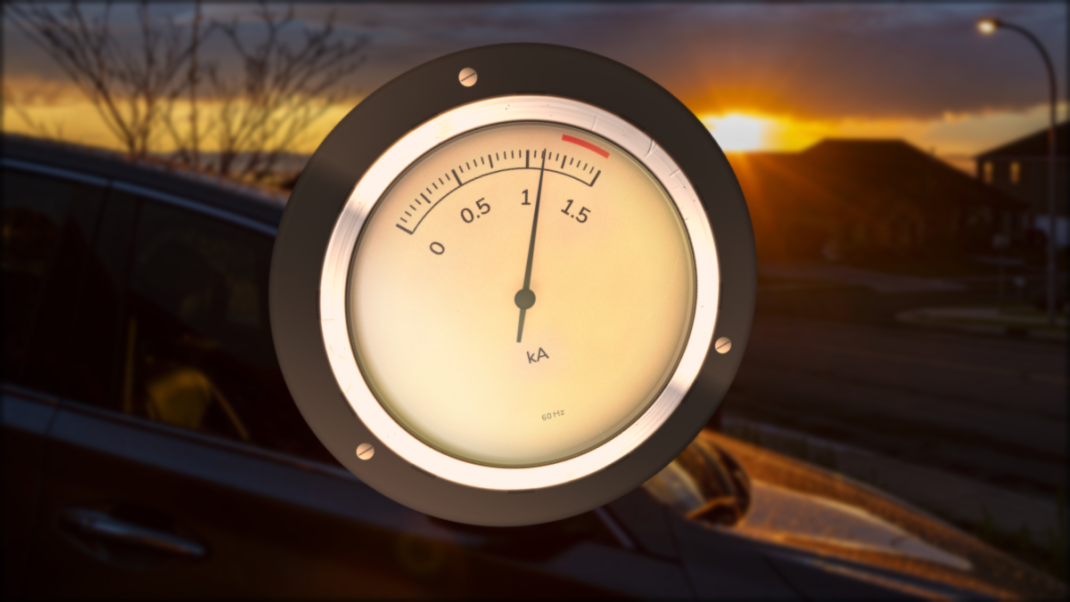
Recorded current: 1.1
